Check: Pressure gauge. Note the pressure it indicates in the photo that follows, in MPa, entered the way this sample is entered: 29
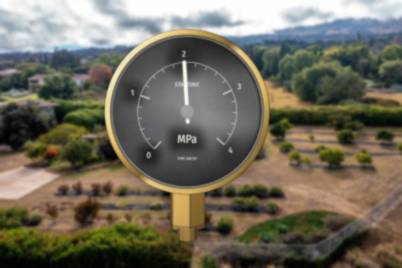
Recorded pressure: 2
